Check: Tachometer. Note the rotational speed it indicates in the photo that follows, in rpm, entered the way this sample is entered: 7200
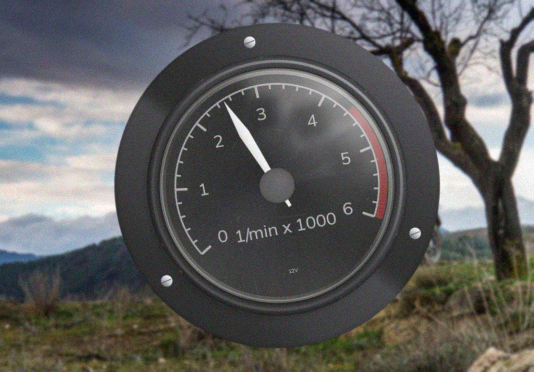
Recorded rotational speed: 2500
